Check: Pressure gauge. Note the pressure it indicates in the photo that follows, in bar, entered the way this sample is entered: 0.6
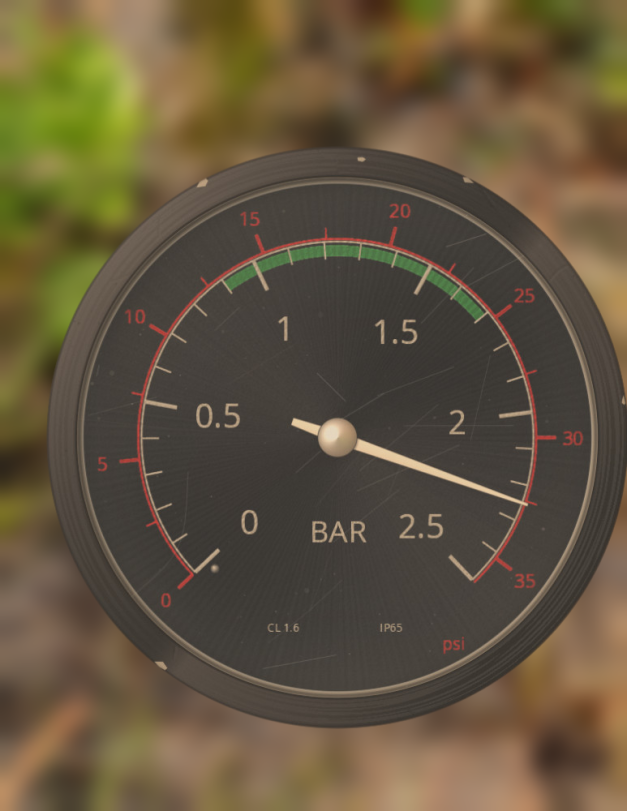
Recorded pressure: 2.25
